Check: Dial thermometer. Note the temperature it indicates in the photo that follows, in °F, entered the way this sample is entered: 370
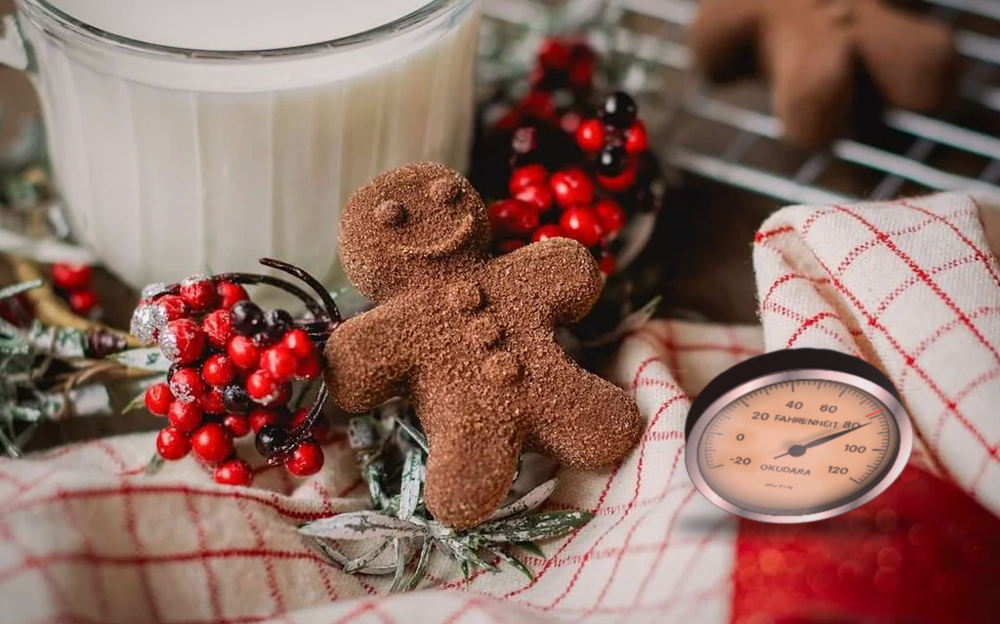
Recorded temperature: 80
